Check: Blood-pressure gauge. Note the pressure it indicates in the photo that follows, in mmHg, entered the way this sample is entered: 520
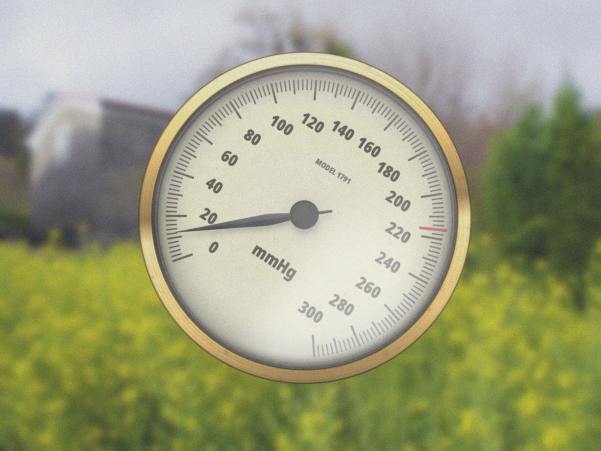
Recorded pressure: 12
